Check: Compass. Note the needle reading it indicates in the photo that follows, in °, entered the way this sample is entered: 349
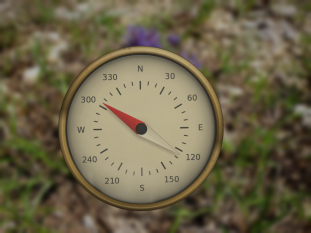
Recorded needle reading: 305
